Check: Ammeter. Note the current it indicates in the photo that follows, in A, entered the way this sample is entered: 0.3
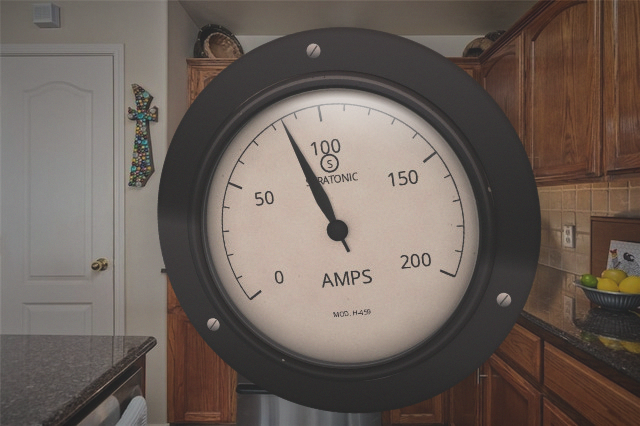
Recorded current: 85
